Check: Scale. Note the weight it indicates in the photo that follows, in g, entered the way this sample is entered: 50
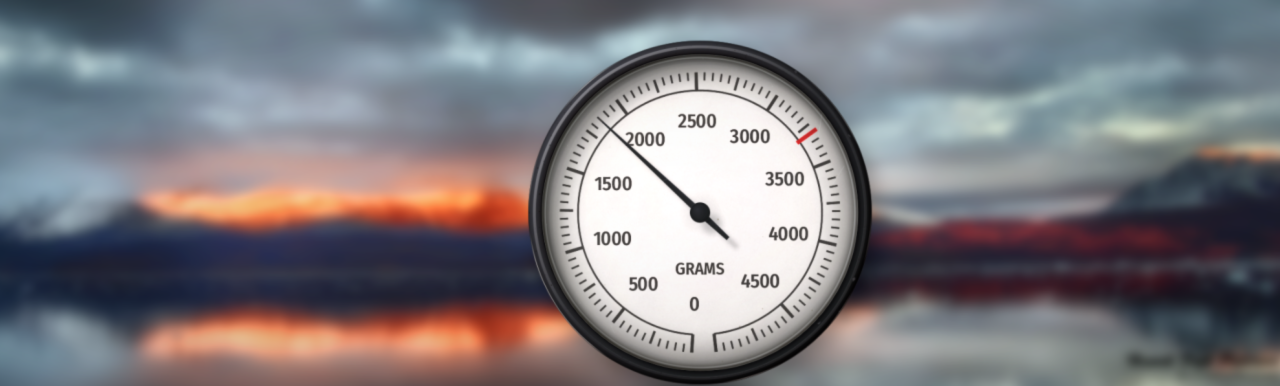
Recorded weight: 1850
